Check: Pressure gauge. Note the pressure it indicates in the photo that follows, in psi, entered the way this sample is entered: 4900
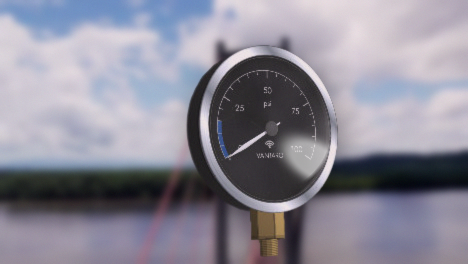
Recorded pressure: 0
